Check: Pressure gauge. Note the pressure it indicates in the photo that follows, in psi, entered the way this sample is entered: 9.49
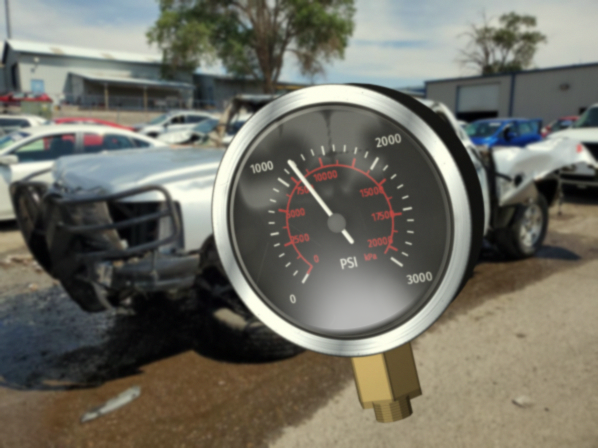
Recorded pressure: 1200
